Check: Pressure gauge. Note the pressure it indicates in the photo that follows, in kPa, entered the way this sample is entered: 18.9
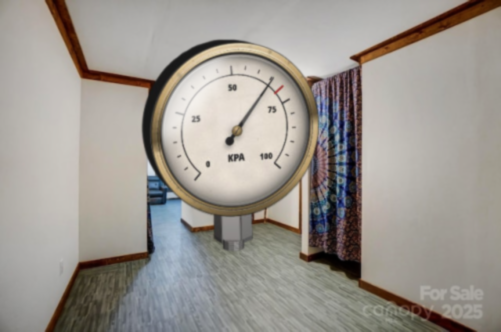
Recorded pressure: 65
